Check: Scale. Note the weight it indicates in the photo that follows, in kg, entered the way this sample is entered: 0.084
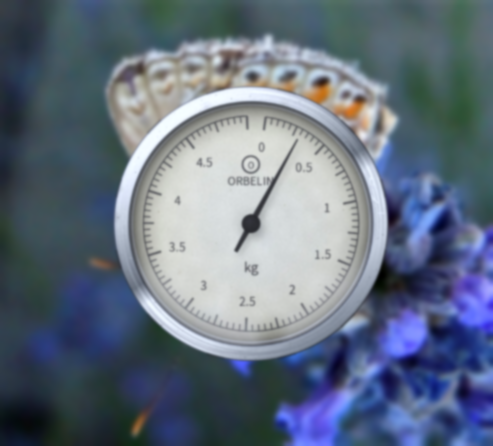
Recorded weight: 0.3
